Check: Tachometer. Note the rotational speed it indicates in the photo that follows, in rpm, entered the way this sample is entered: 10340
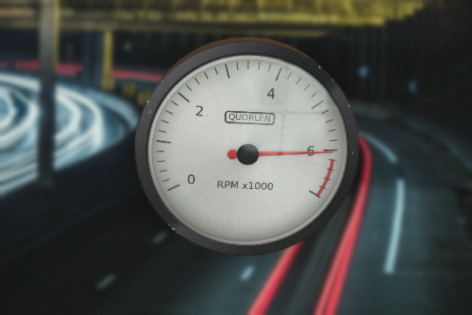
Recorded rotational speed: 6000
